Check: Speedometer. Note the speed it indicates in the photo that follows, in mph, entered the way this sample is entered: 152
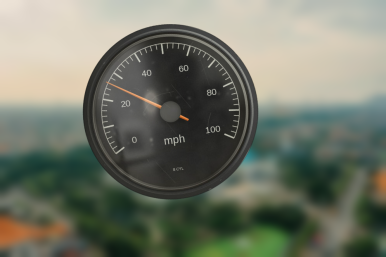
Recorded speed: 26
